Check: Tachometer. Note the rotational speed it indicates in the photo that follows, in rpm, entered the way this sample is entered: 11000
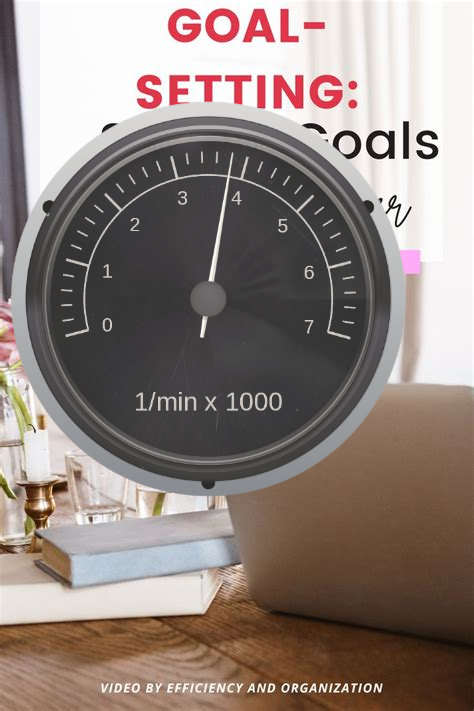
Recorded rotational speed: 3800
